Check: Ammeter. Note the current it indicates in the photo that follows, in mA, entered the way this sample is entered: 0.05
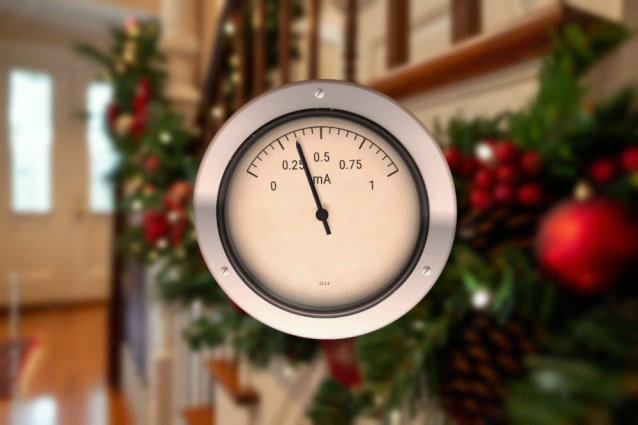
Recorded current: 0.35
